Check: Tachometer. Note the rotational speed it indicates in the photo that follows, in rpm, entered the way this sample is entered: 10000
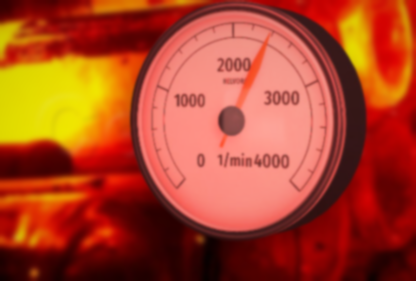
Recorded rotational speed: 2400
